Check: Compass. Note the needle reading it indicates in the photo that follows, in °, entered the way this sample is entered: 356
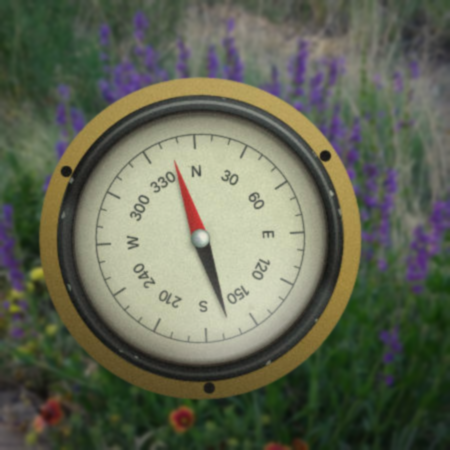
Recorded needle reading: 345
